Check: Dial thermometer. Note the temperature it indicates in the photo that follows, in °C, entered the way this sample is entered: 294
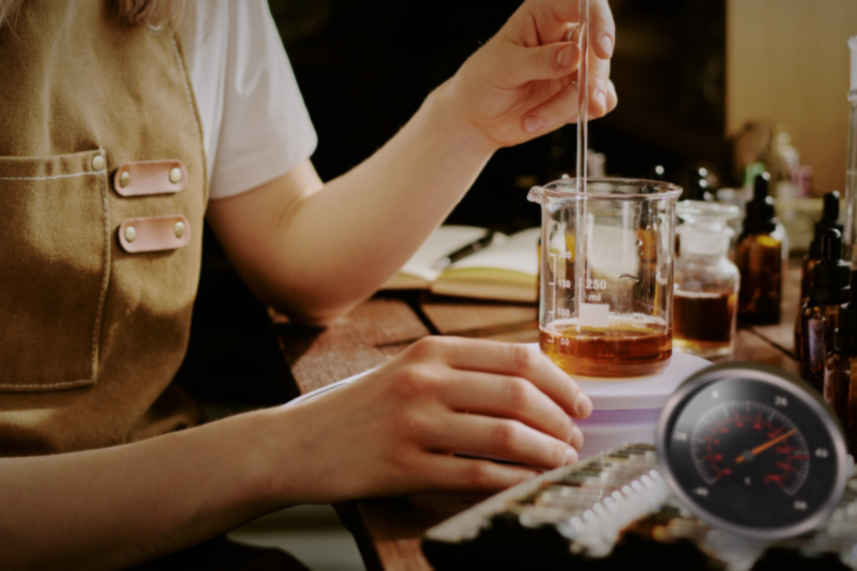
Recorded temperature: 30
